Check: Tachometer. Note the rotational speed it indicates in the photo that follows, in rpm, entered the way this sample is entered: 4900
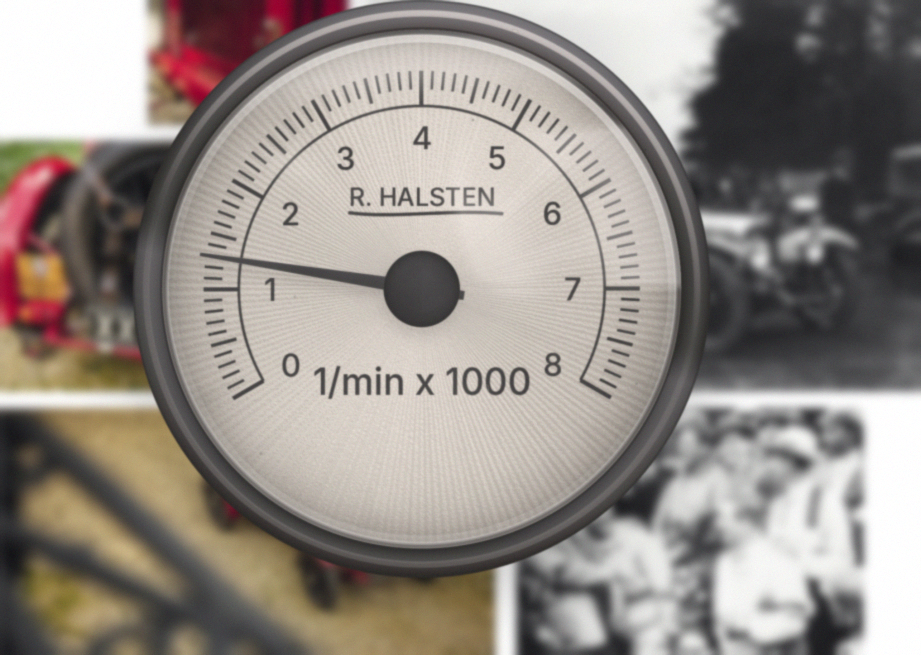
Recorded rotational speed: 1300
